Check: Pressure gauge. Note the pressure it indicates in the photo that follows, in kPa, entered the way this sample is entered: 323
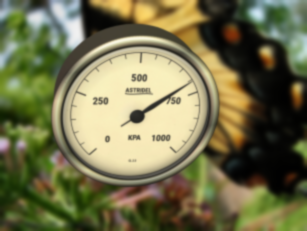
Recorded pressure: 700
